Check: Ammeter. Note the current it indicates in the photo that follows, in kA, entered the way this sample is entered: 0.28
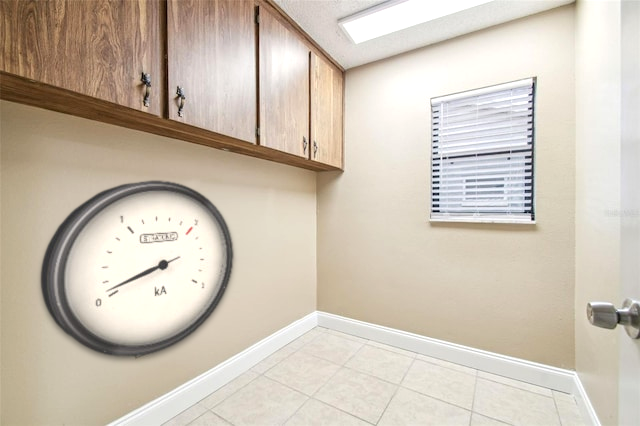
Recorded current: 0.1
